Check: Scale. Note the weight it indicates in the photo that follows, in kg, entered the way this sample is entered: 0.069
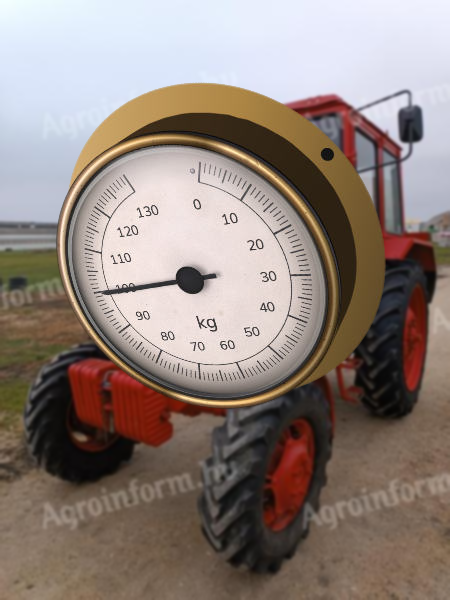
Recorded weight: 100
